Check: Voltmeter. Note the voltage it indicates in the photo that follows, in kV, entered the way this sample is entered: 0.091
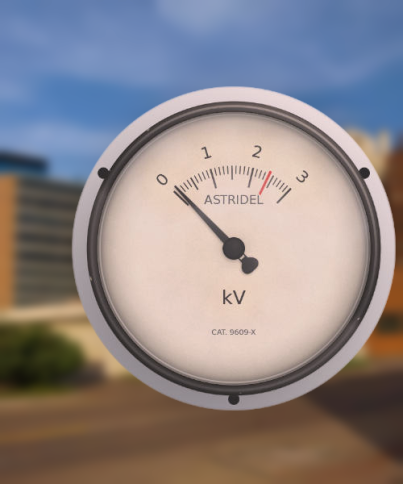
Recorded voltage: 0.1
